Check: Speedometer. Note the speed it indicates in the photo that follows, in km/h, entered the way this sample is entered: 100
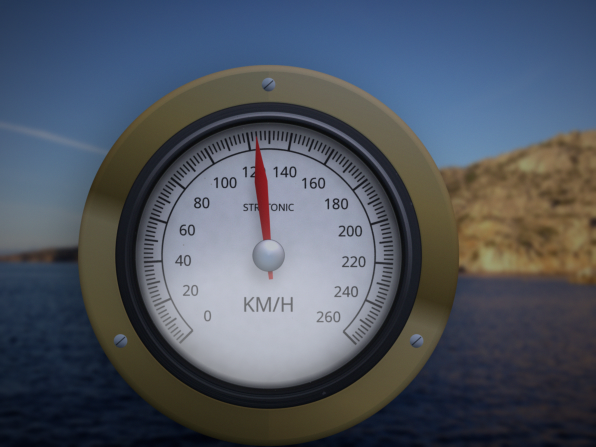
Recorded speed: 124
